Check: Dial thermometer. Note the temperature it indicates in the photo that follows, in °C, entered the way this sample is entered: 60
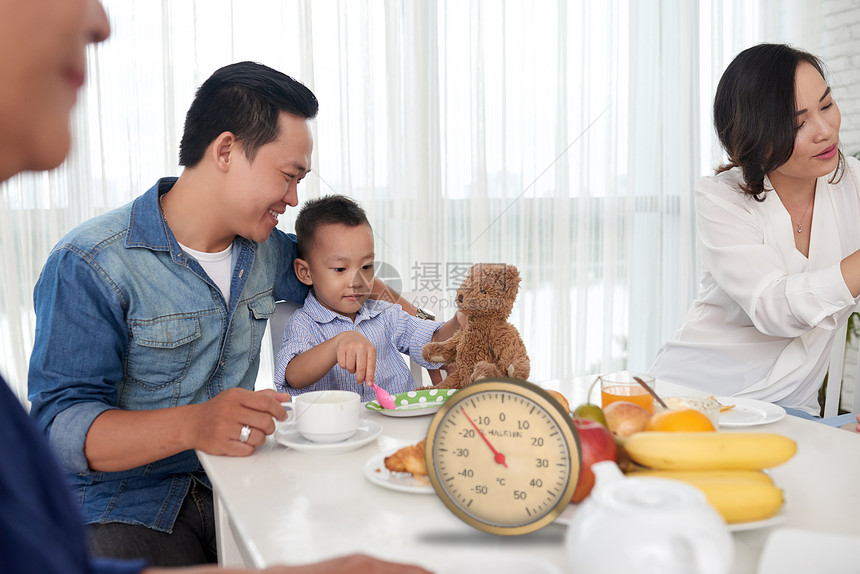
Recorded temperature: -14
